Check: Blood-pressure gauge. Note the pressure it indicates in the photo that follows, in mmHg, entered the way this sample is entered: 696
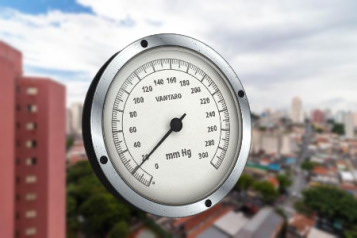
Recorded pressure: 20
